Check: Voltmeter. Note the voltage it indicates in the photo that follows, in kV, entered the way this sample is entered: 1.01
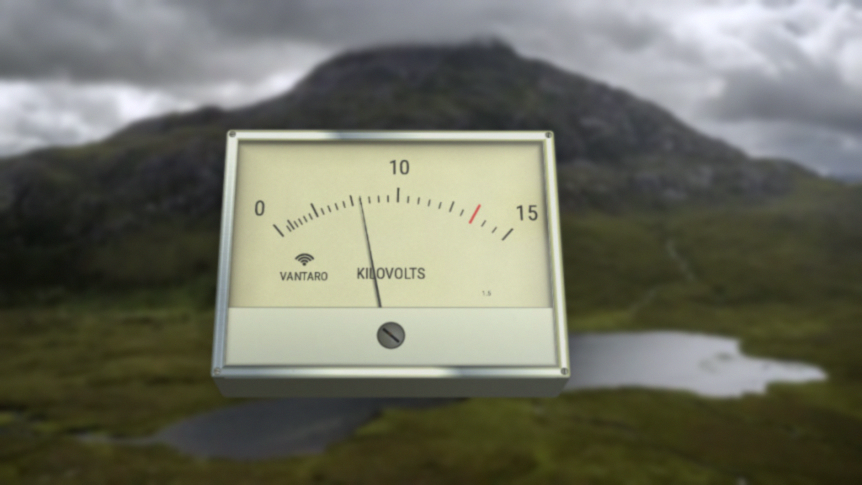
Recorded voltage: 8
